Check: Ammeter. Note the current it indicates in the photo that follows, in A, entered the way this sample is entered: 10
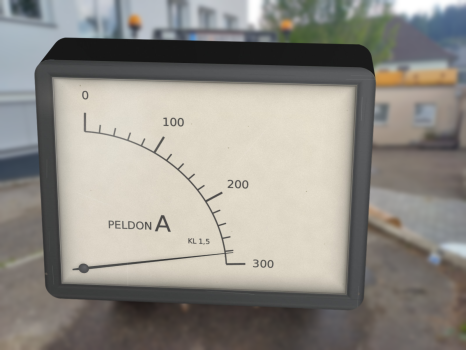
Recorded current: 280
